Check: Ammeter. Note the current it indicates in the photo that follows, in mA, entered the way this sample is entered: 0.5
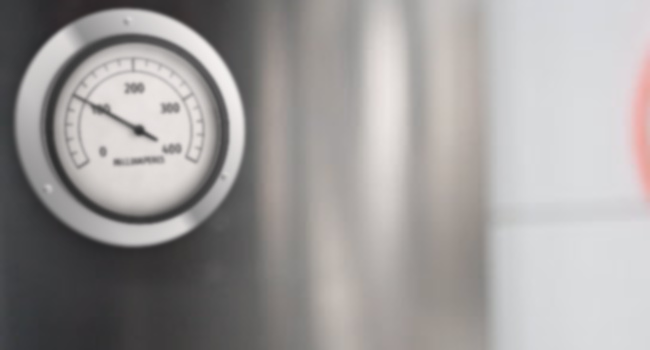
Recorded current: 100
